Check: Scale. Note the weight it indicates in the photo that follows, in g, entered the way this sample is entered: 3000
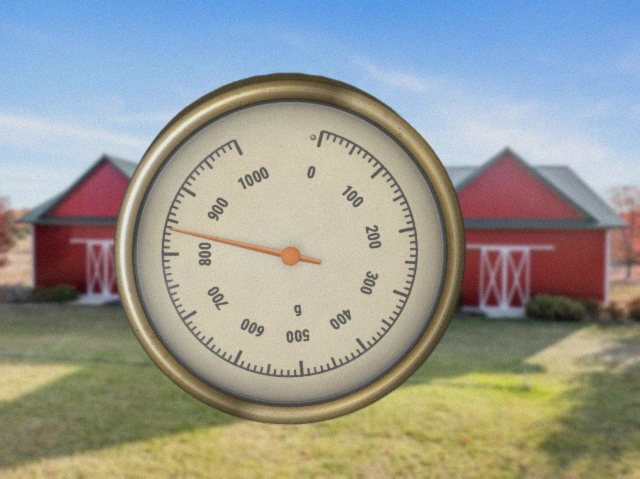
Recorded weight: 840
